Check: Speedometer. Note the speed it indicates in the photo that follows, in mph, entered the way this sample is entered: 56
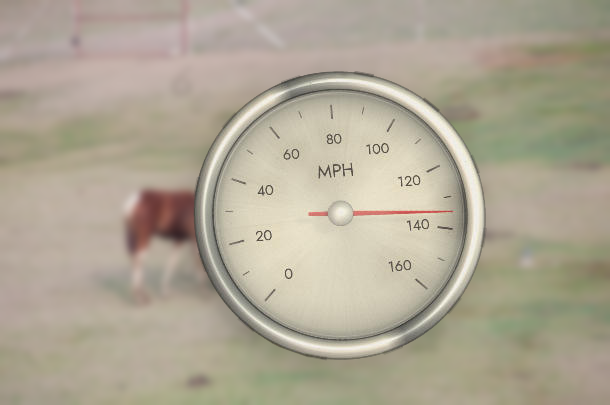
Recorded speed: 135
